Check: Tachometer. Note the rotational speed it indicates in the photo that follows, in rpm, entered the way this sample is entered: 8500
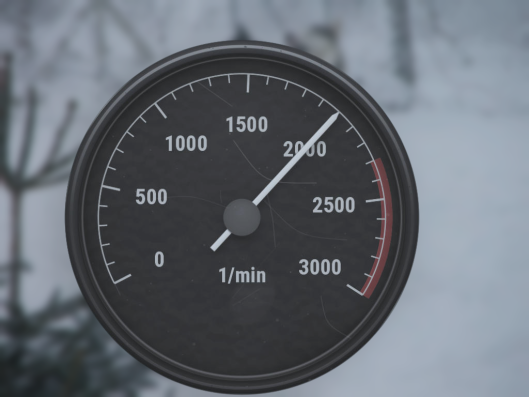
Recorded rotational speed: 2000
